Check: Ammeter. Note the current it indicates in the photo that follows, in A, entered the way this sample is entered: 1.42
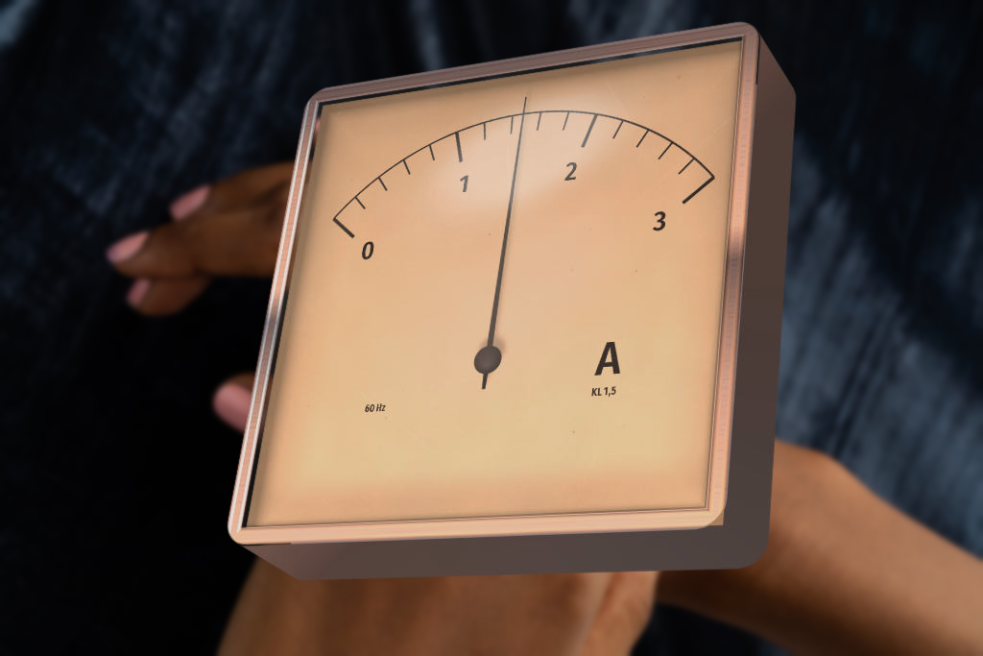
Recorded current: 1.5
